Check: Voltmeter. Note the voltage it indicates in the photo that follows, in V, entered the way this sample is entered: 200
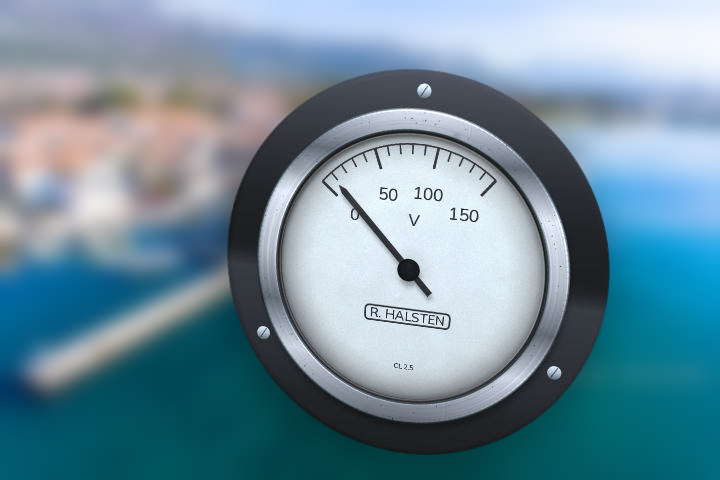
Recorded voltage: 10
